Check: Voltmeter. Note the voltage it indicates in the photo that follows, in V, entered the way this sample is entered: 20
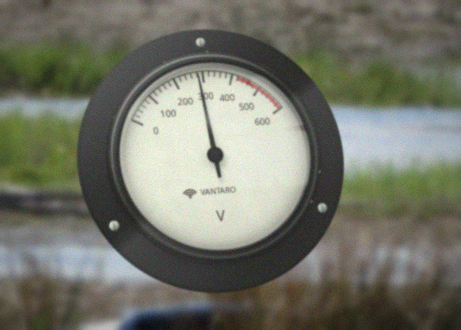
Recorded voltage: 280
